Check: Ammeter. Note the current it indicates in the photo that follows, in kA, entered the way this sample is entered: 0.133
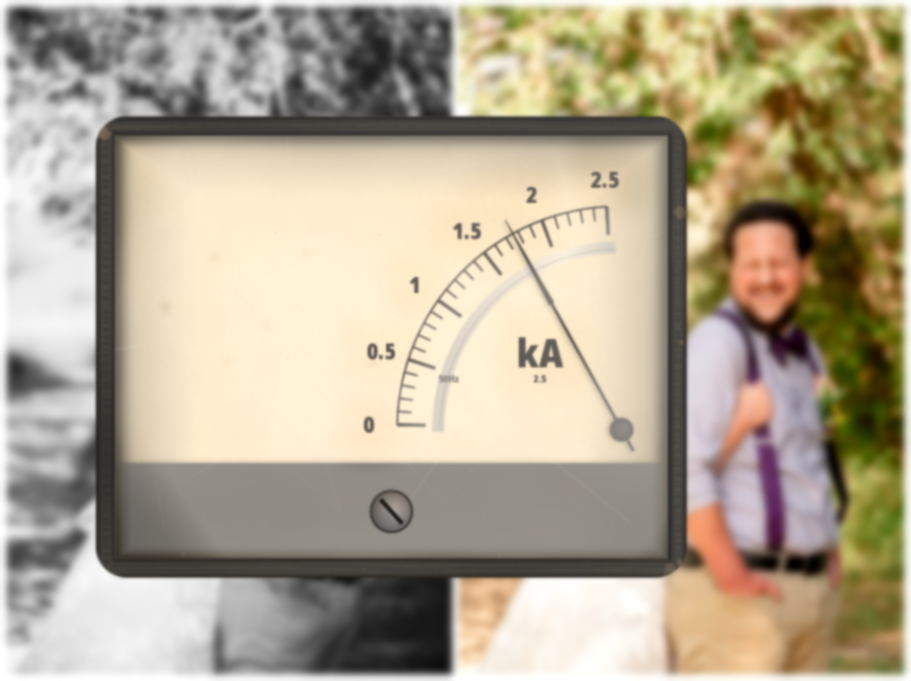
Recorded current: 1.75
